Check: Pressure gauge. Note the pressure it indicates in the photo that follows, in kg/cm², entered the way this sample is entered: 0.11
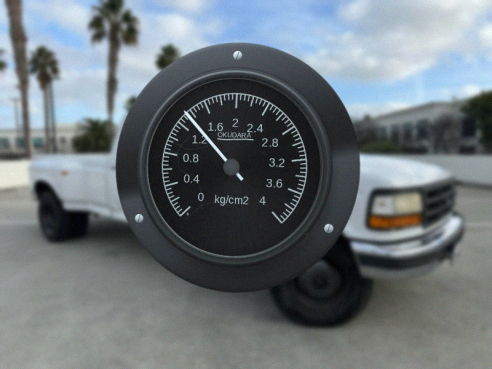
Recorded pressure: 1.35
